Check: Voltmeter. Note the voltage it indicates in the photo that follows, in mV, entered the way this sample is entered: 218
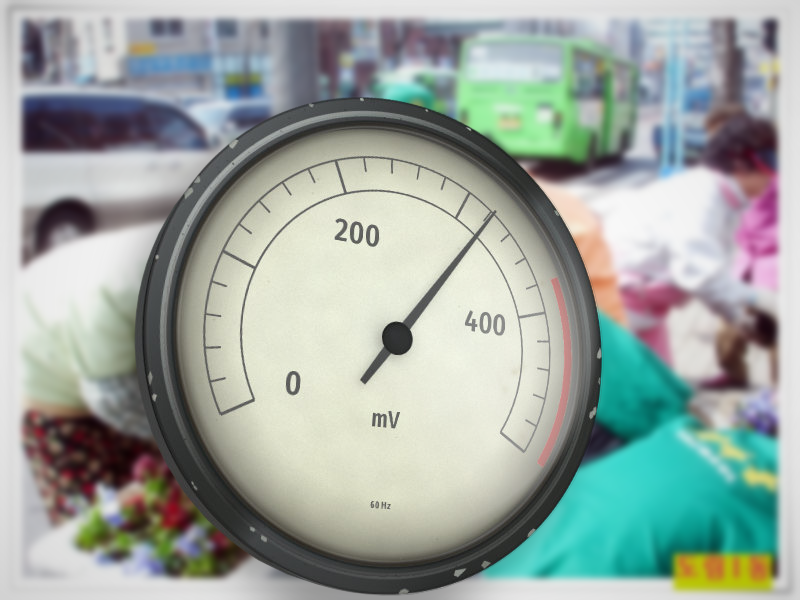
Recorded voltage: 320
